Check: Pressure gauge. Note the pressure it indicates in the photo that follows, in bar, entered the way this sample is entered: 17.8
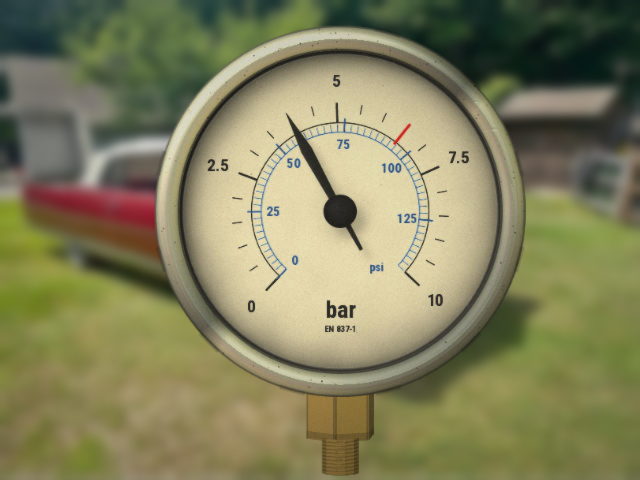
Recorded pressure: 4
